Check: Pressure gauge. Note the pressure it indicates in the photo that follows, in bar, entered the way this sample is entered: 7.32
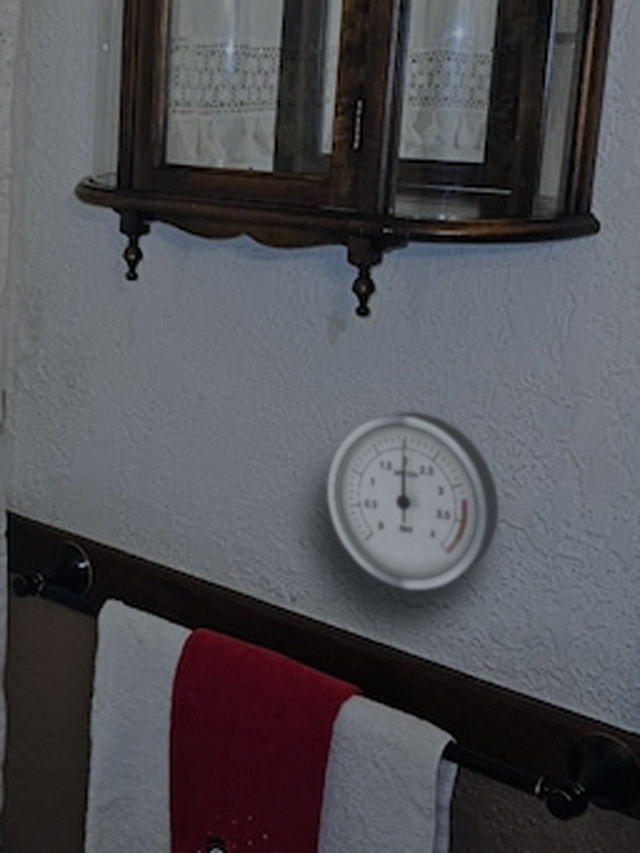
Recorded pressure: 2
